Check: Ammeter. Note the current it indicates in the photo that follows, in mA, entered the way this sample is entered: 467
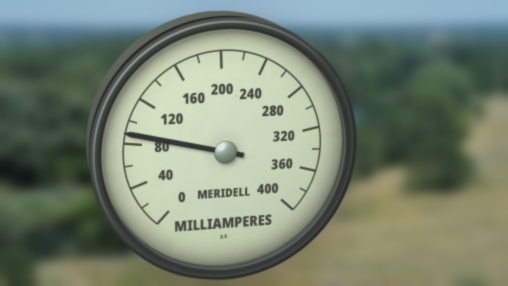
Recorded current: 90
